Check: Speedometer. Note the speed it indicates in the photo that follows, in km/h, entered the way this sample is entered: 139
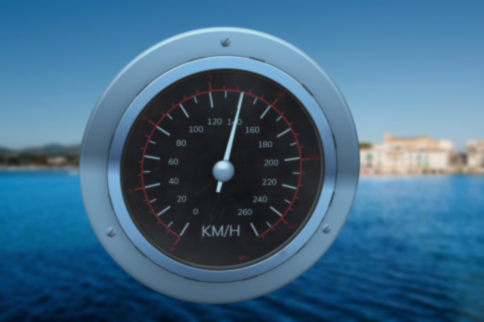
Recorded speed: 140
